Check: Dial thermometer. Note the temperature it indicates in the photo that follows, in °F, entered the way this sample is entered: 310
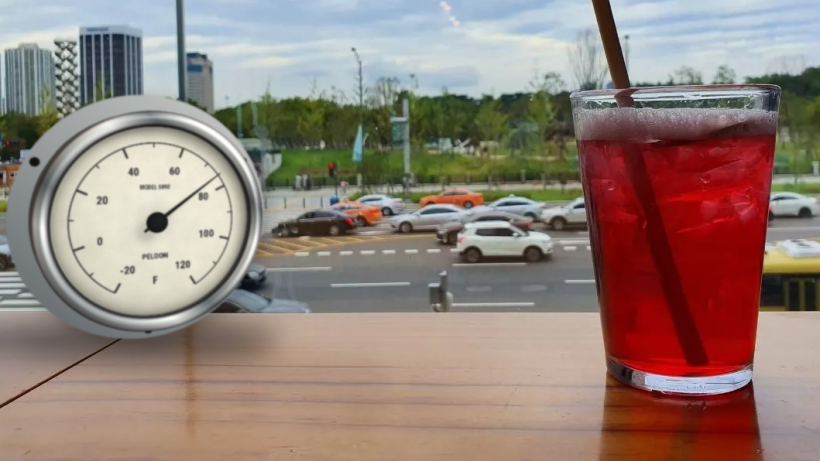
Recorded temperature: 75
